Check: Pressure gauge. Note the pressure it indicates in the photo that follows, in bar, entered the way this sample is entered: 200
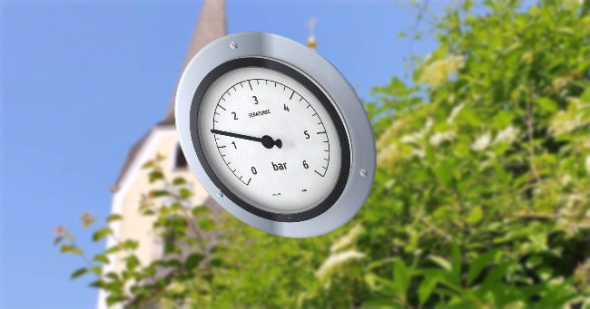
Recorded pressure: 1.4
